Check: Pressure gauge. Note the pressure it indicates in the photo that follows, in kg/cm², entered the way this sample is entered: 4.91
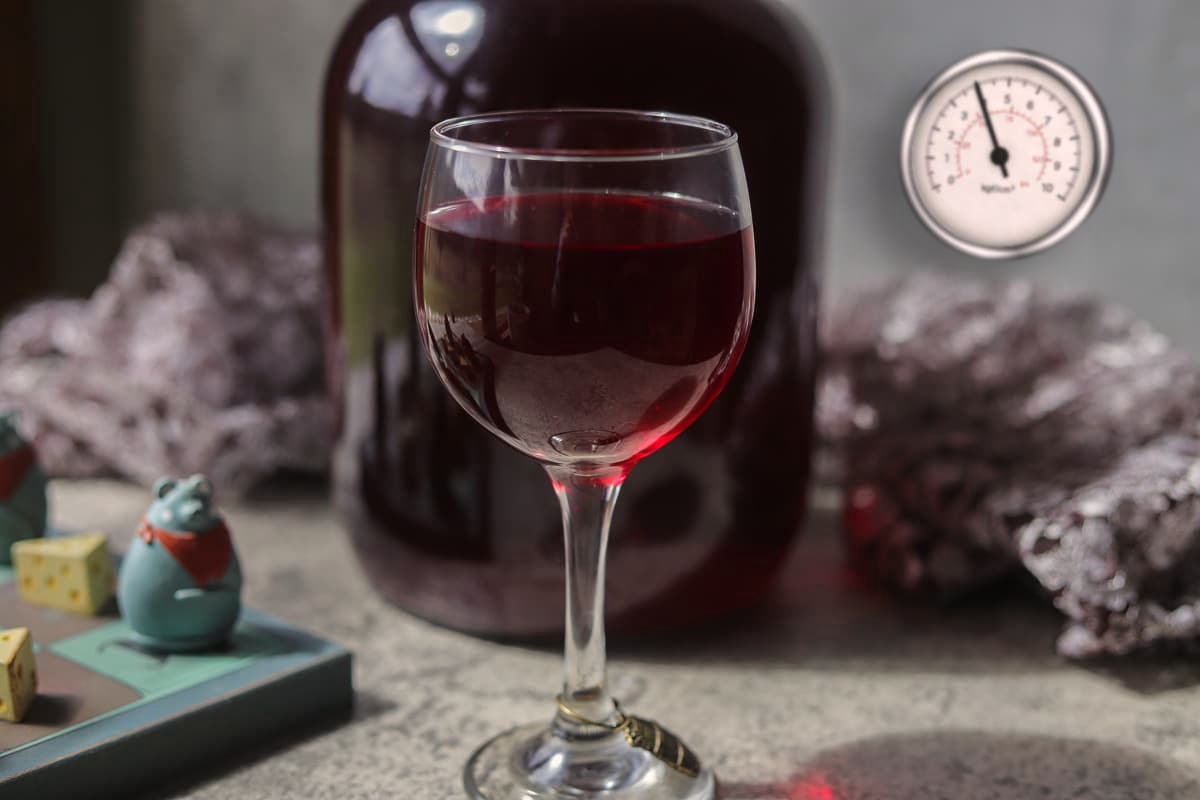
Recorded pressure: 4
